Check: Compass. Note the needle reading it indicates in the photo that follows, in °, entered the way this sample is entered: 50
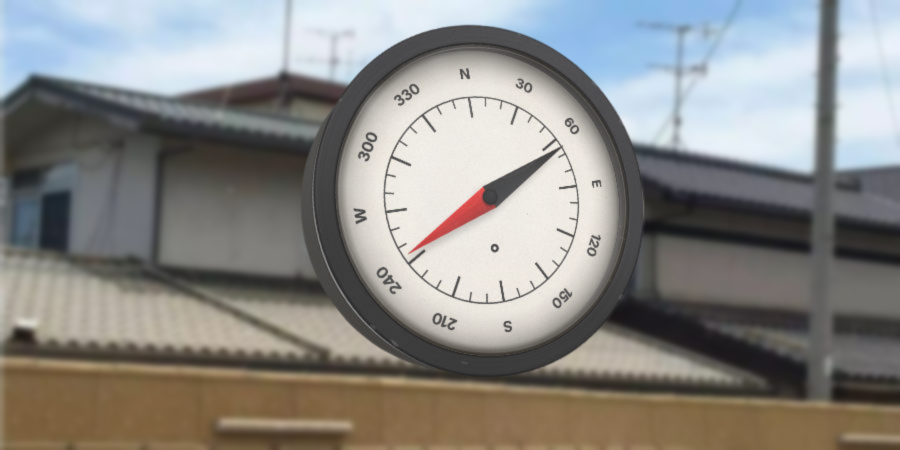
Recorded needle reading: 245
